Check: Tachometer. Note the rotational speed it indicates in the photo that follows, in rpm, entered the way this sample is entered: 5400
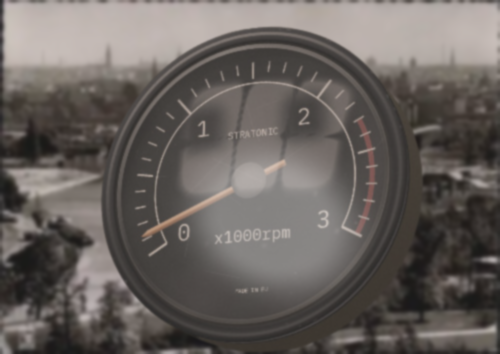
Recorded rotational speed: 100
